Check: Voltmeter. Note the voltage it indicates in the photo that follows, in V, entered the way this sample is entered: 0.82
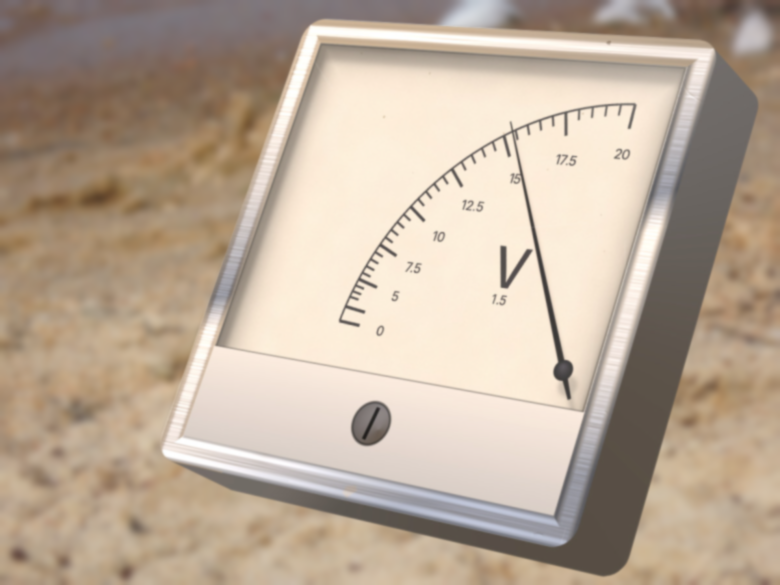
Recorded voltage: 15.5
